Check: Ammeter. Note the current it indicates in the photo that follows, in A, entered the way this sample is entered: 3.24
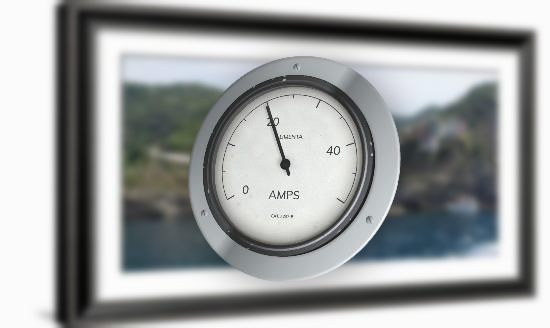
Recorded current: 20
